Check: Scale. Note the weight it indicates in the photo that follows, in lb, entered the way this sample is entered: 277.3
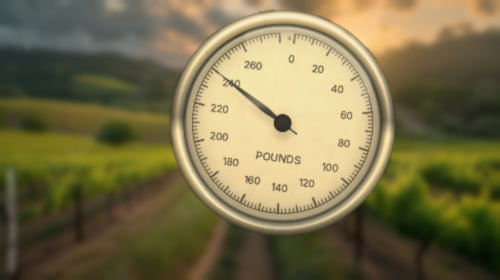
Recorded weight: 240
